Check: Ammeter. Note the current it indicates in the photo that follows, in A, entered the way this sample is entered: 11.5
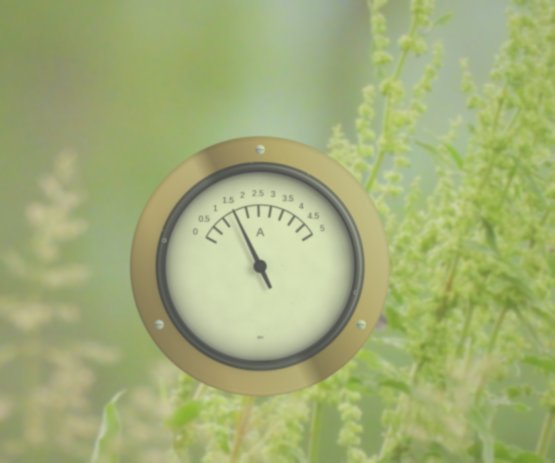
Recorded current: 1.5
